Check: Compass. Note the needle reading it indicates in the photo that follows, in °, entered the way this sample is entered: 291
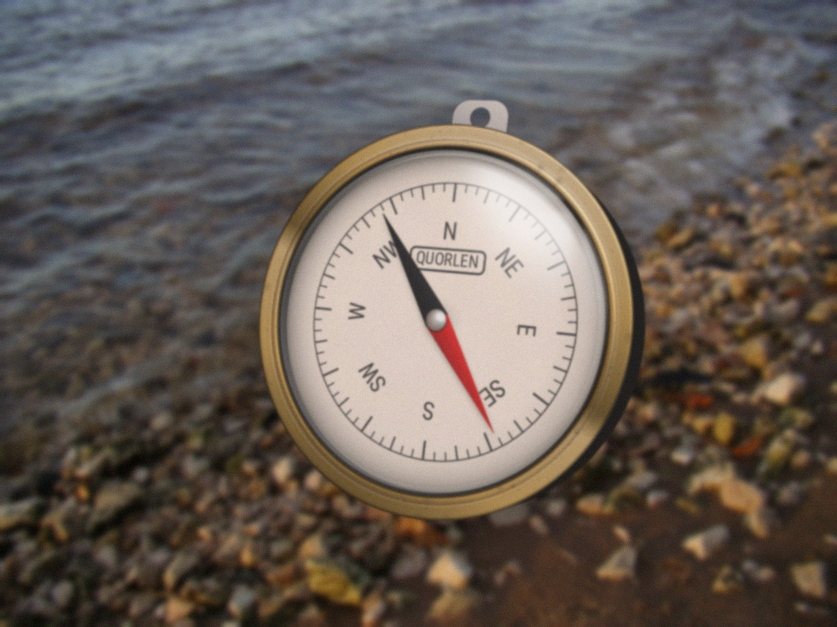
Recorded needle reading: 145
